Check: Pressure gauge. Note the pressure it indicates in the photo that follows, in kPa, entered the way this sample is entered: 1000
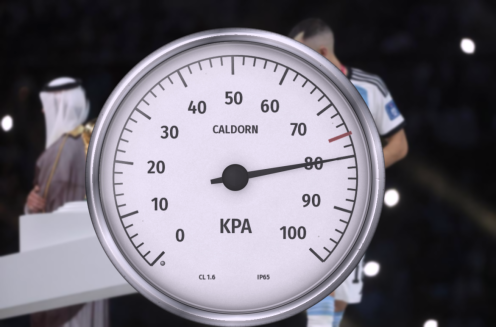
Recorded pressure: 80
